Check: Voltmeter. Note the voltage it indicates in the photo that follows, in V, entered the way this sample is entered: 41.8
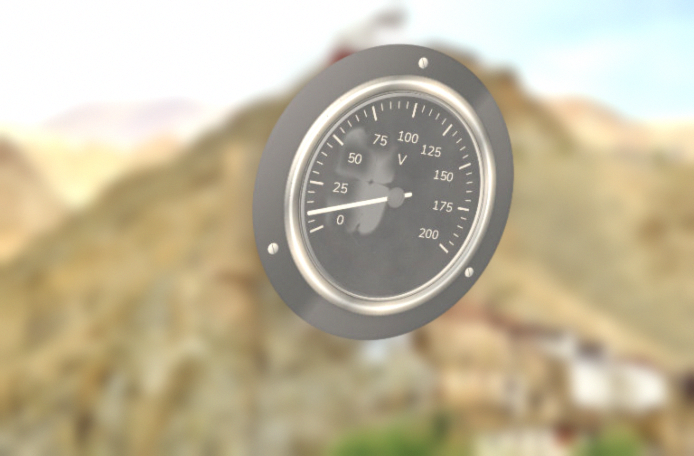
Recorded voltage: 10
